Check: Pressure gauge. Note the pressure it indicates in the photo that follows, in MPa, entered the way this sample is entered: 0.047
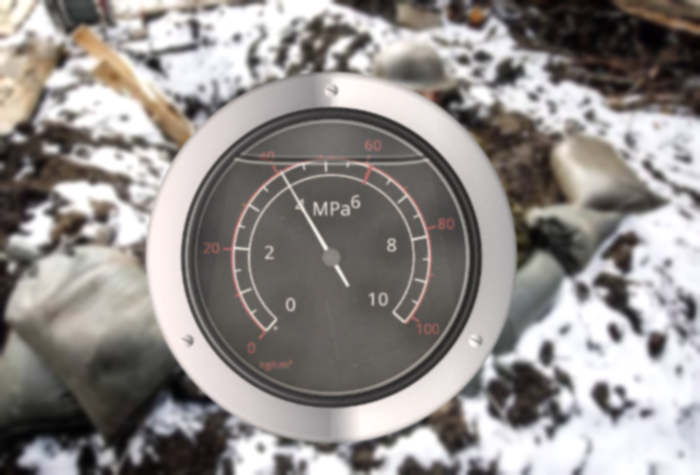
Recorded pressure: 4
